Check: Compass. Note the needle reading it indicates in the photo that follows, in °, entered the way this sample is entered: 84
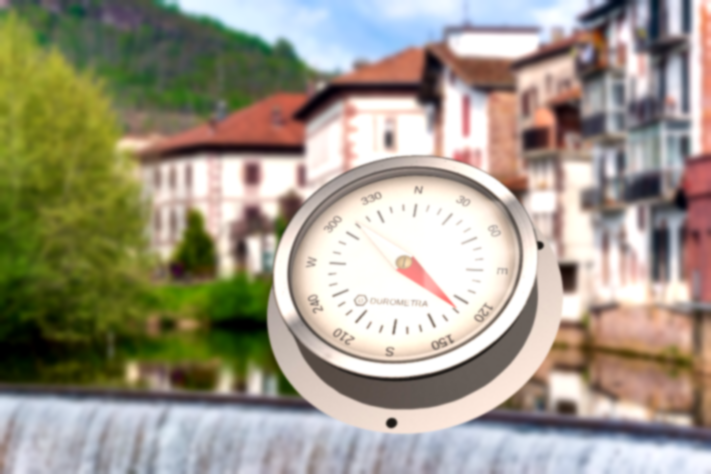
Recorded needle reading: 130
